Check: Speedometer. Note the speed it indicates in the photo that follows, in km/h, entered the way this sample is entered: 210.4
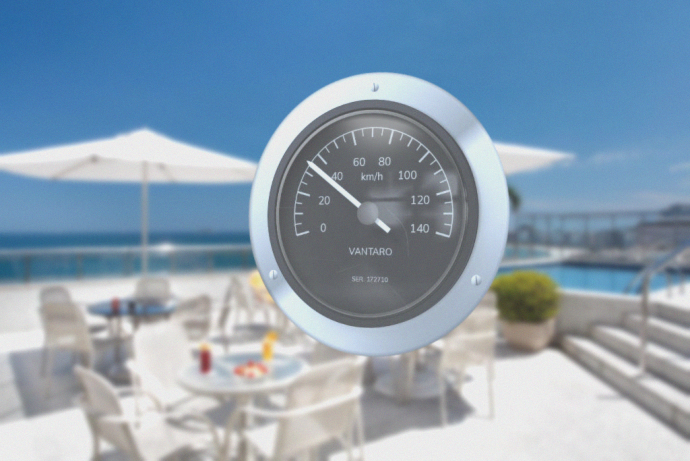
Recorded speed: 35
